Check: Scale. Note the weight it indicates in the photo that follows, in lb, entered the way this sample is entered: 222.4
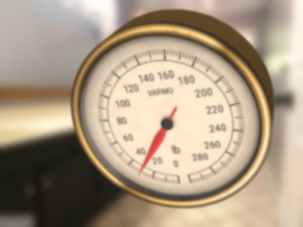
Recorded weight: 30
